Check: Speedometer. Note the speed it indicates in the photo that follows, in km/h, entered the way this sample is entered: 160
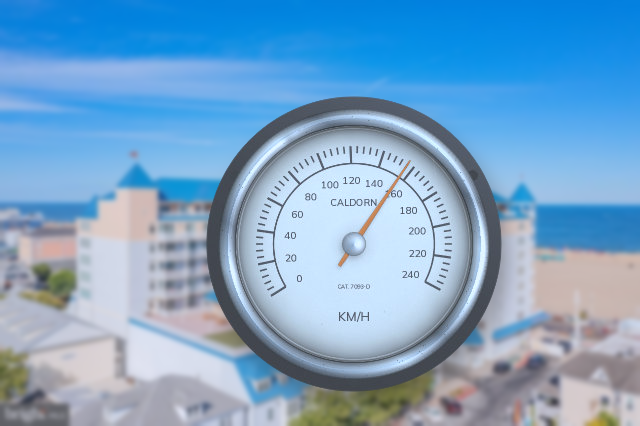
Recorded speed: 156
